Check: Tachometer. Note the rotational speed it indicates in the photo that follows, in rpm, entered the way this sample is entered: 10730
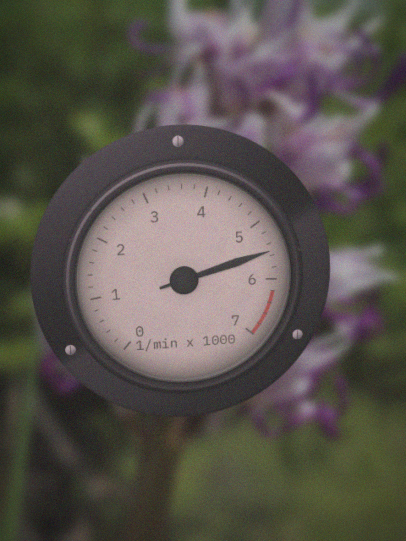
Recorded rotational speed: 5500
